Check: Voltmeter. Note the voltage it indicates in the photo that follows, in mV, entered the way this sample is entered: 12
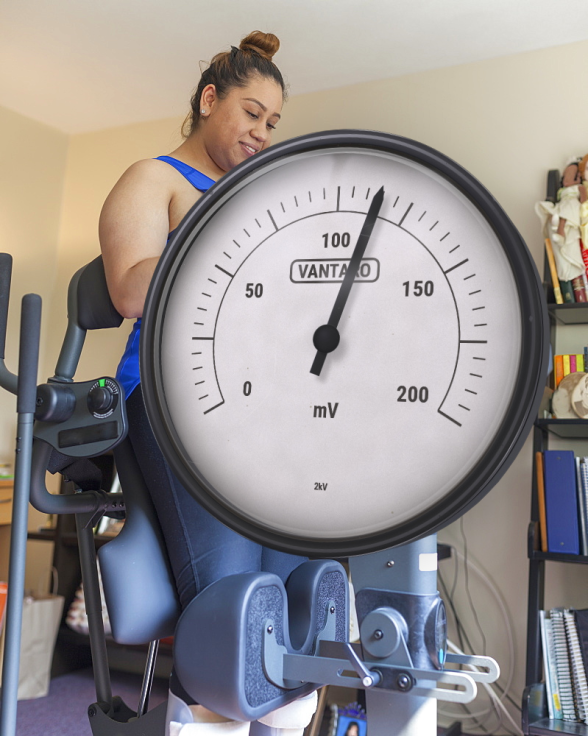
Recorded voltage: 115
